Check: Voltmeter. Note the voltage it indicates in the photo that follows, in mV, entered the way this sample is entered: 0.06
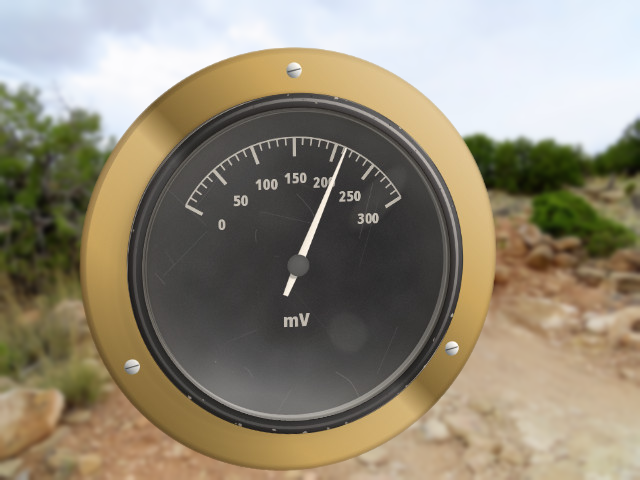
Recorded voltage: 210
